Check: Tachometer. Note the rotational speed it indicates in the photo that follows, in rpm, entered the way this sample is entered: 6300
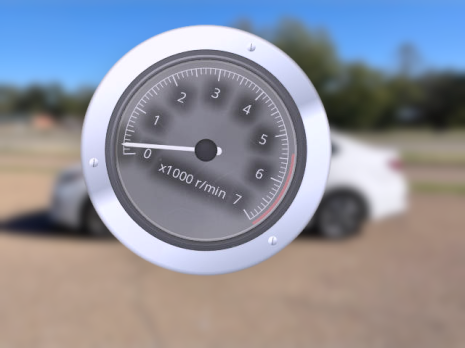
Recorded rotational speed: 200
